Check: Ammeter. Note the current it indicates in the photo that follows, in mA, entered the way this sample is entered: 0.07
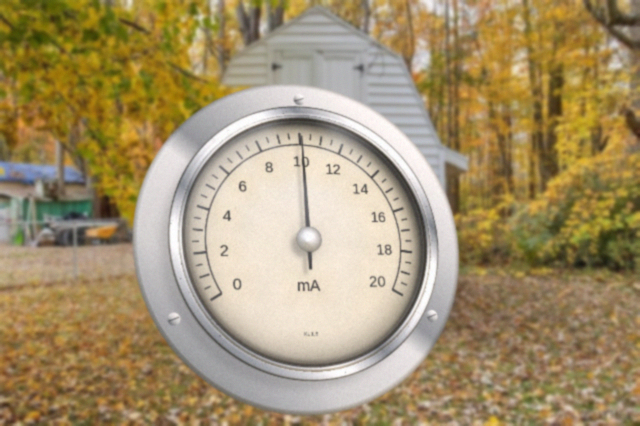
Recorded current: 10
